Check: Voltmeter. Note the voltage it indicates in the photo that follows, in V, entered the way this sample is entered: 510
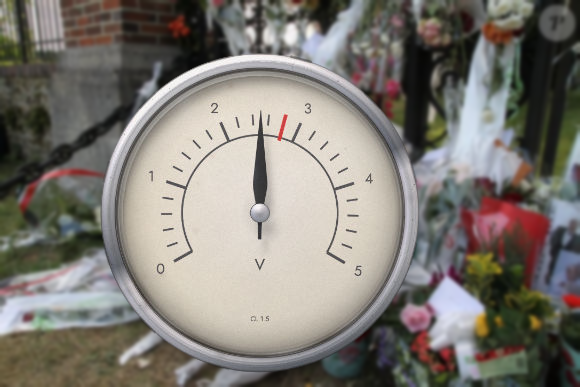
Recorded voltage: 2.5
